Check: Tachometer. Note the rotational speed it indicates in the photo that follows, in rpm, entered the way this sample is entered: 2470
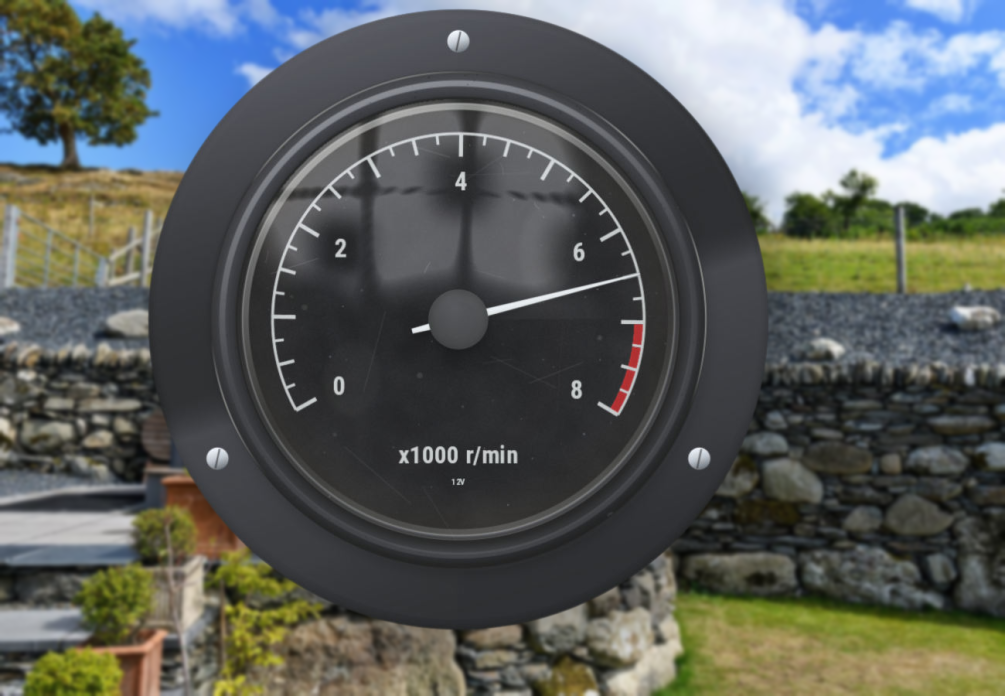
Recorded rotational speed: 6500
